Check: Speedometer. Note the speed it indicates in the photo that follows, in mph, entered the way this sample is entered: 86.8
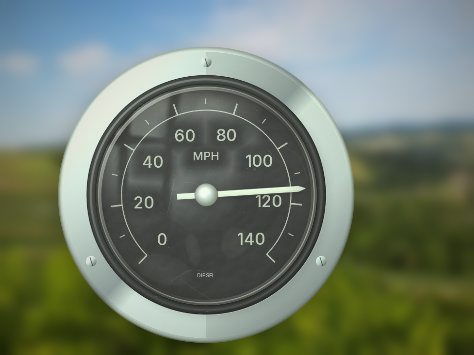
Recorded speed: 115
